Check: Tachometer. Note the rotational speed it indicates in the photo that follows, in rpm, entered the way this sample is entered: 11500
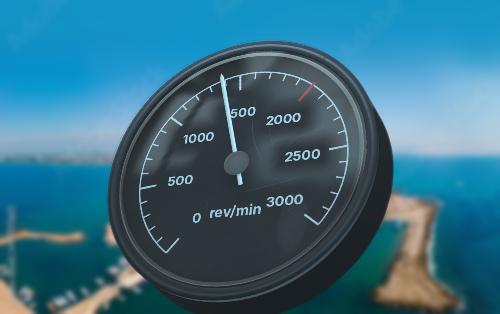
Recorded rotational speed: 1400
